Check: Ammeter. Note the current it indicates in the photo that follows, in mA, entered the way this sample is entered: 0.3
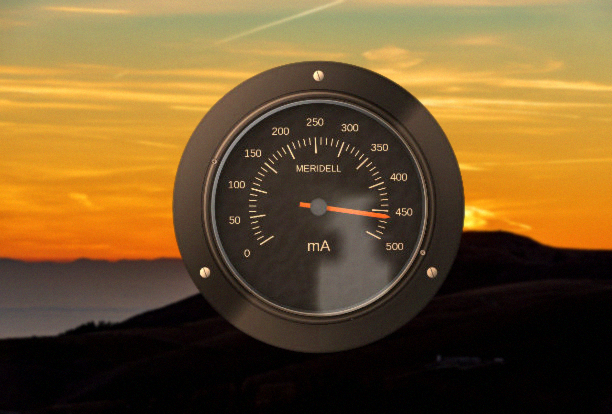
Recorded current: 460
